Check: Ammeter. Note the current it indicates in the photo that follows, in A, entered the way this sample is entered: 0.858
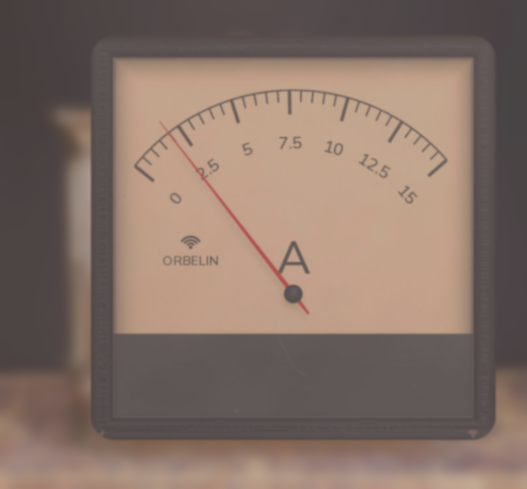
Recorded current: 2
